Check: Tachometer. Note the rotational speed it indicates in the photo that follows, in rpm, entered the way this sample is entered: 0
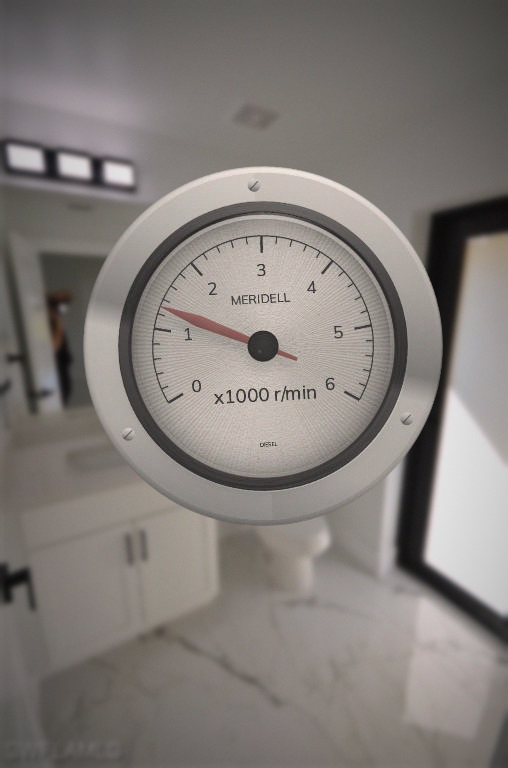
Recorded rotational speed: 1300
